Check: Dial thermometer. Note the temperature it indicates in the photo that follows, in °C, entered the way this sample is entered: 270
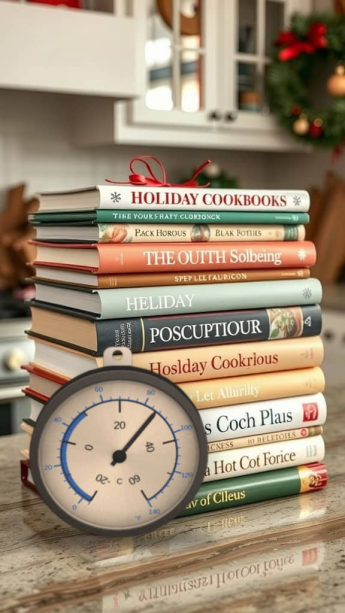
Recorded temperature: 30
